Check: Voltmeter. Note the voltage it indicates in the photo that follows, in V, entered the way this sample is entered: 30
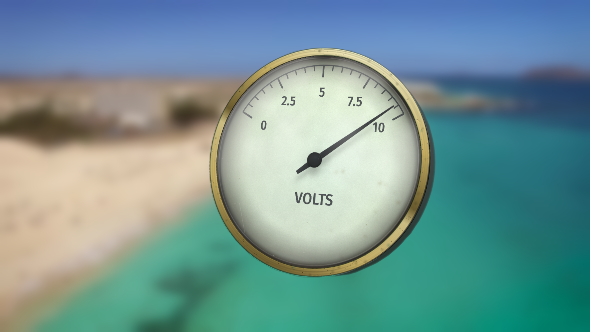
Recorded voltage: 9.5
